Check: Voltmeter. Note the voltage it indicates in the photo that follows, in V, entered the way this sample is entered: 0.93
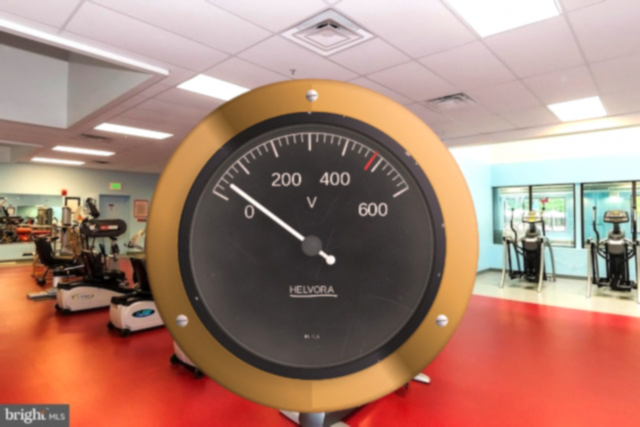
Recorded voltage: 40
